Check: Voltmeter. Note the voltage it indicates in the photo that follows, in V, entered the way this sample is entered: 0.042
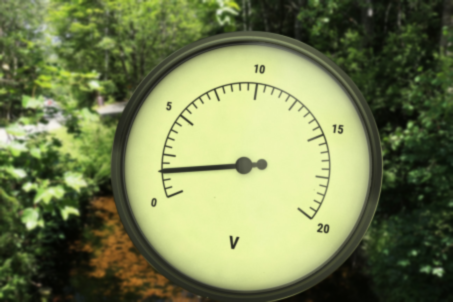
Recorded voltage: 1.5
